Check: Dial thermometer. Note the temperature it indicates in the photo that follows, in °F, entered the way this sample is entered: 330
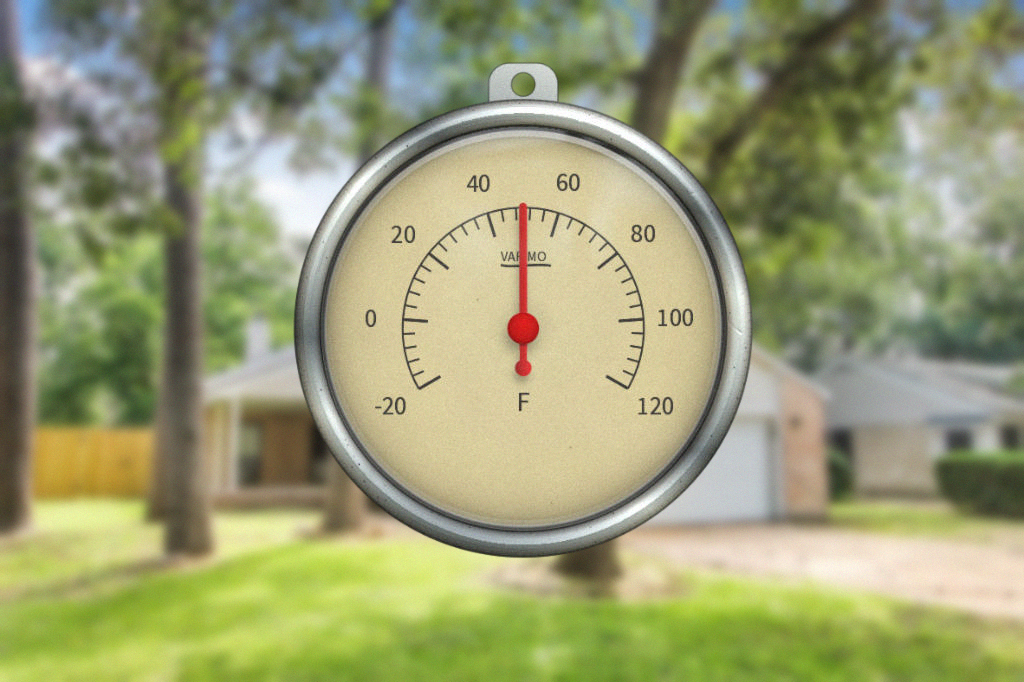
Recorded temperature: 50
